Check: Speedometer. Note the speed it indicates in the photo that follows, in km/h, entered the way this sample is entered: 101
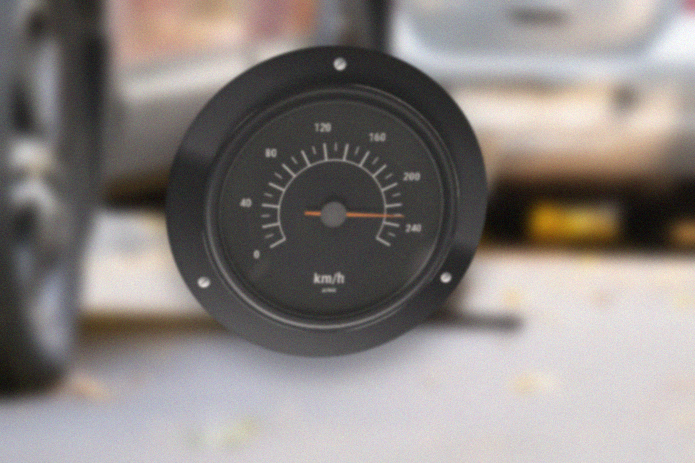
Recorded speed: 230
